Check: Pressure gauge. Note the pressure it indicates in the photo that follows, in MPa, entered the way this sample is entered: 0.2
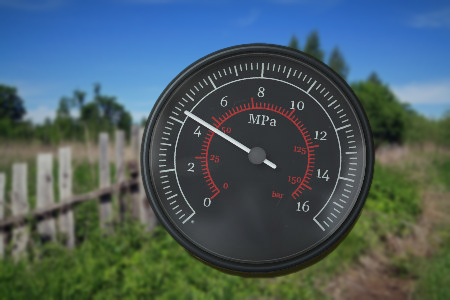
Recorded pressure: 4.4
